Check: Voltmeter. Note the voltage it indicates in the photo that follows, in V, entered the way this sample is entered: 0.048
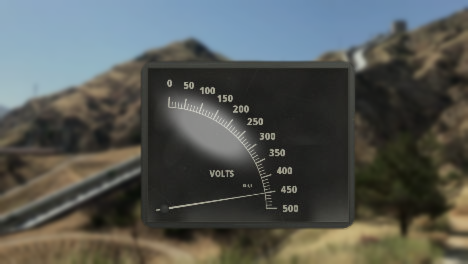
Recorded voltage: 450
